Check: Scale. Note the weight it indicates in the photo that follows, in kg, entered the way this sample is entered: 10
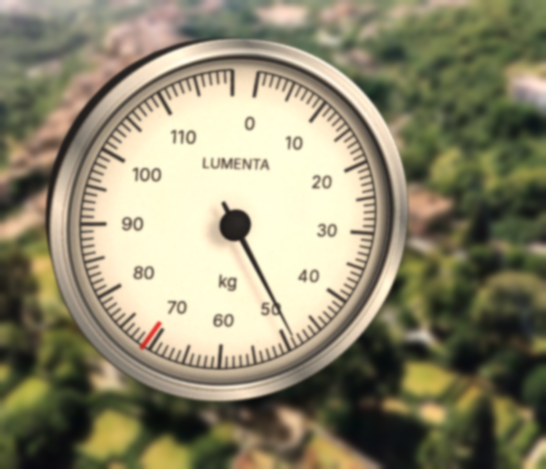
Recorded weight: 49
